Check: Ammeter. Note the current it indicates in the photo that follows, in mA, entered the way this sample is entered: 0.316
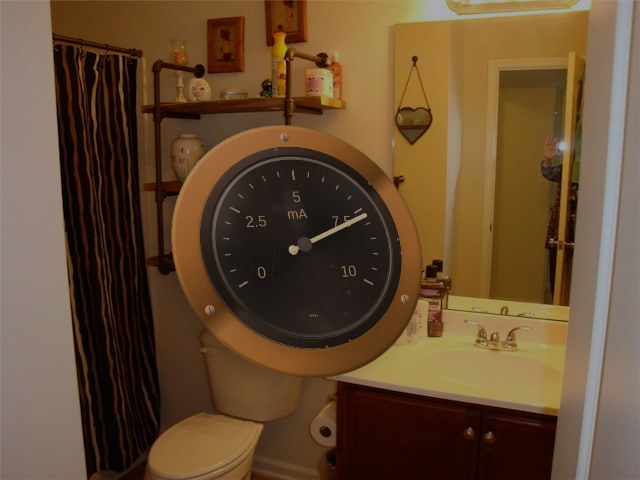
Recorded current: 7.75
